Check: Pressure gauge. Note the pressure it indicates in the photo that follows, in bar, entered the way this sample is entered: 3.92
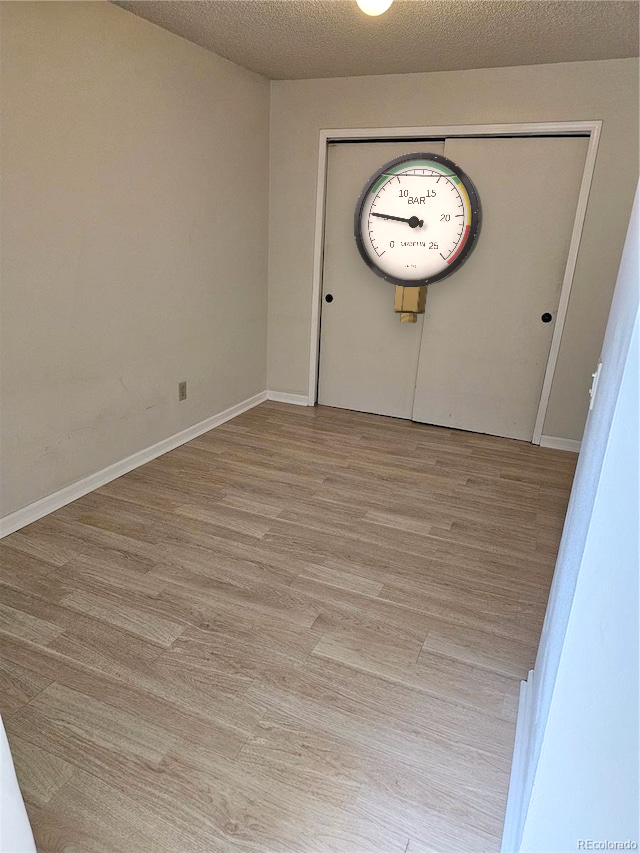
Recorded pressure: 5
